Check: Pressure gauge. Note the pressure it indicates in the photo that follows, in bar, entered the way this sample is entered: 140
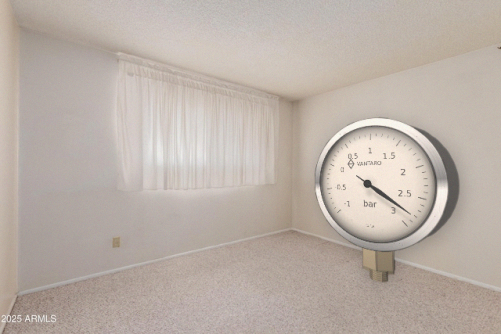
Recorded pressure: 2.8
